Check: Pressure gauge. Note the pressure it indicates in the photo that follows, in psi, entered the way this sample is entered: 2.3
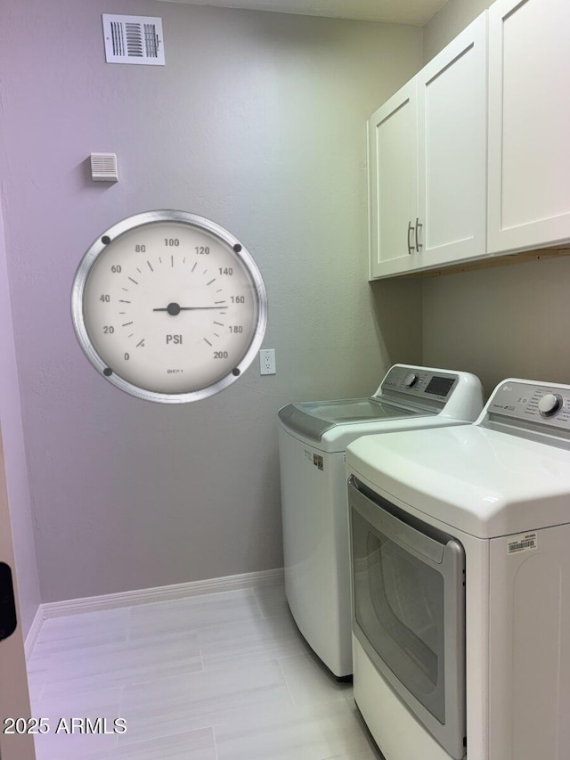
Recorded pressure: 165
